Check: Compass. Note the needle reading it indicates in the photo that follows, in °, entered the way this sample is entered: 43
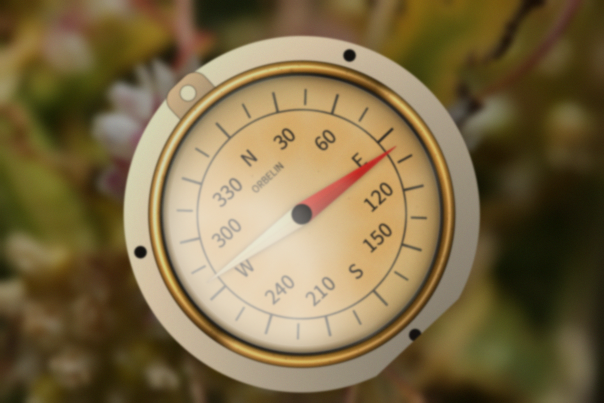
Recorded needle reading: 97.5
